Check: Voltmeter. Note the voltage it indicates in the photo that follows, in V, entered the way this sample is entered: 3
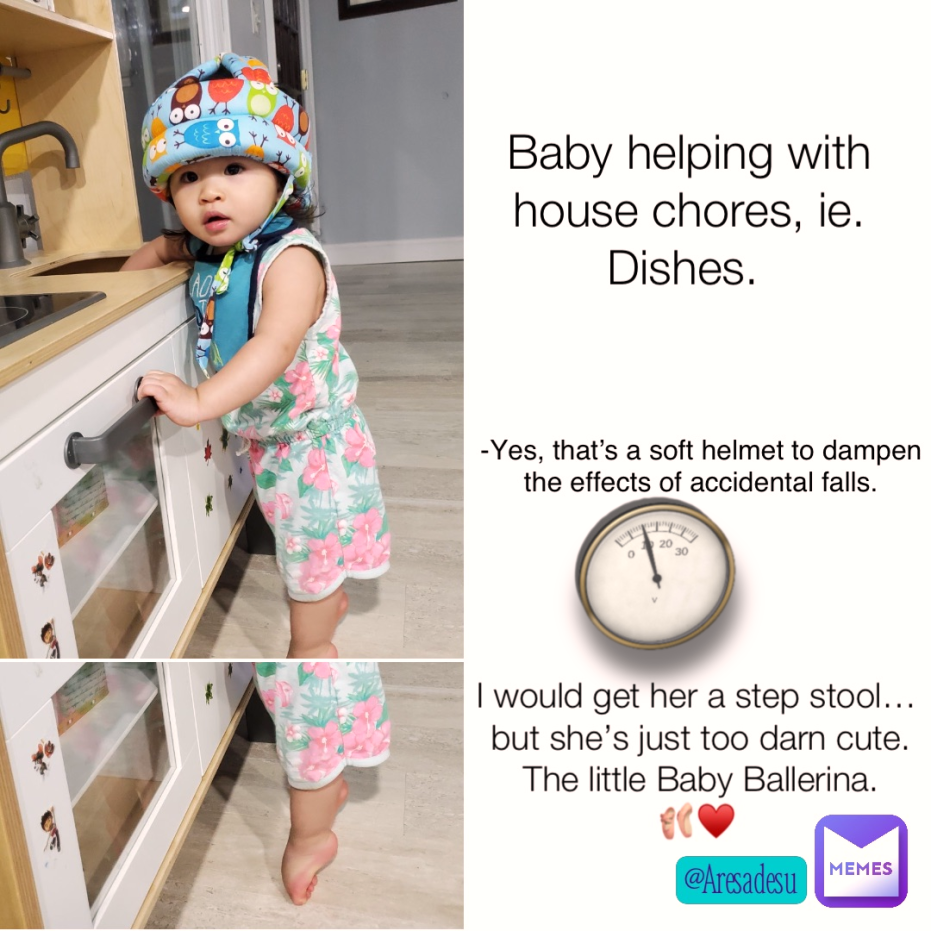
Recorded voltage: 10
